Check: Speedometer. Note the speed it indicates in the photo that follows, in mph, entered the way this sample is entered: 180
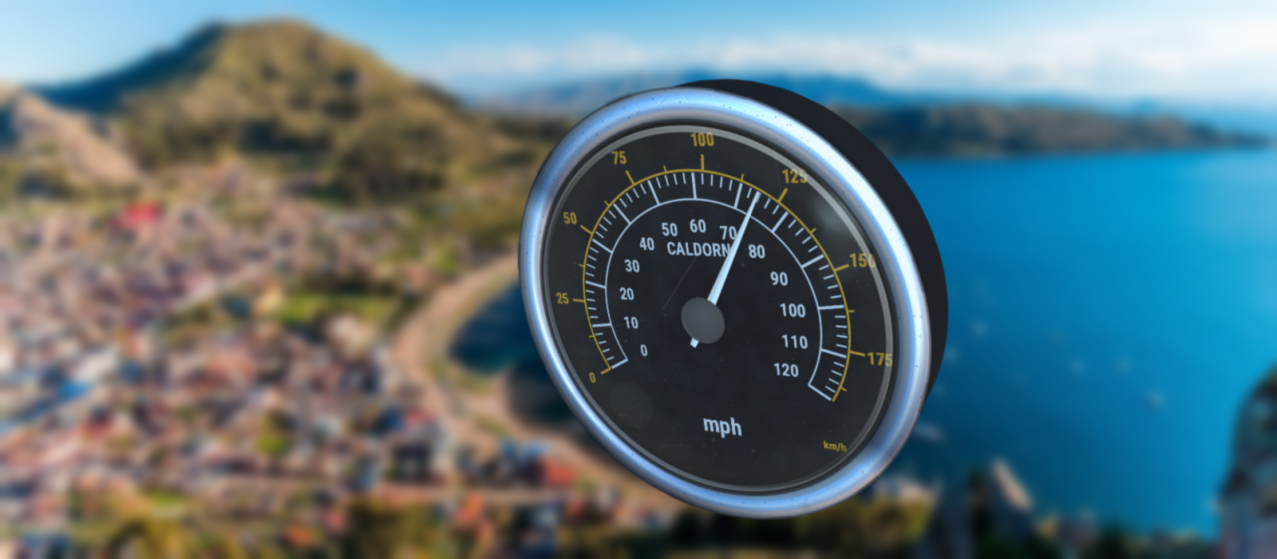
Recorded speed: 74
